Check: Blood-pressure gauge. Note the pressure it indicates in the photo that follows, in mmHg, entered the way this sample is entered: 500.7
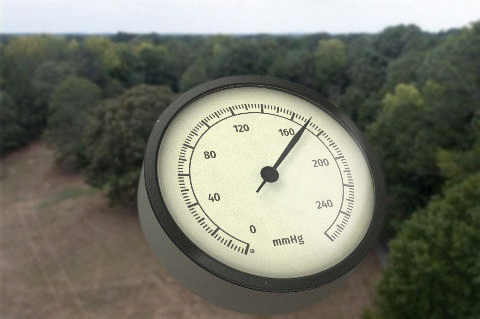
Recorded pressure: 170
